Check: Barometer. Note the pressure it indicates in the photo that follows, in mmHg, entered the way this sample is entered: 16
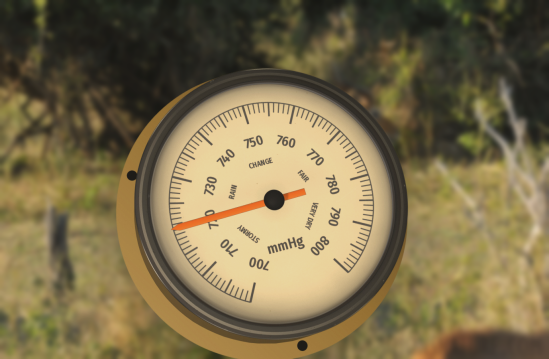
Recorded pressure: 720
